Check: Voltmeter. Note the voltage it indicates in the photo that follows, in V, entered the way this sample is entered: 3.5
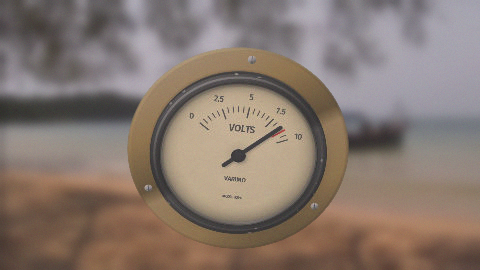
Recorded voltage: 8.5
